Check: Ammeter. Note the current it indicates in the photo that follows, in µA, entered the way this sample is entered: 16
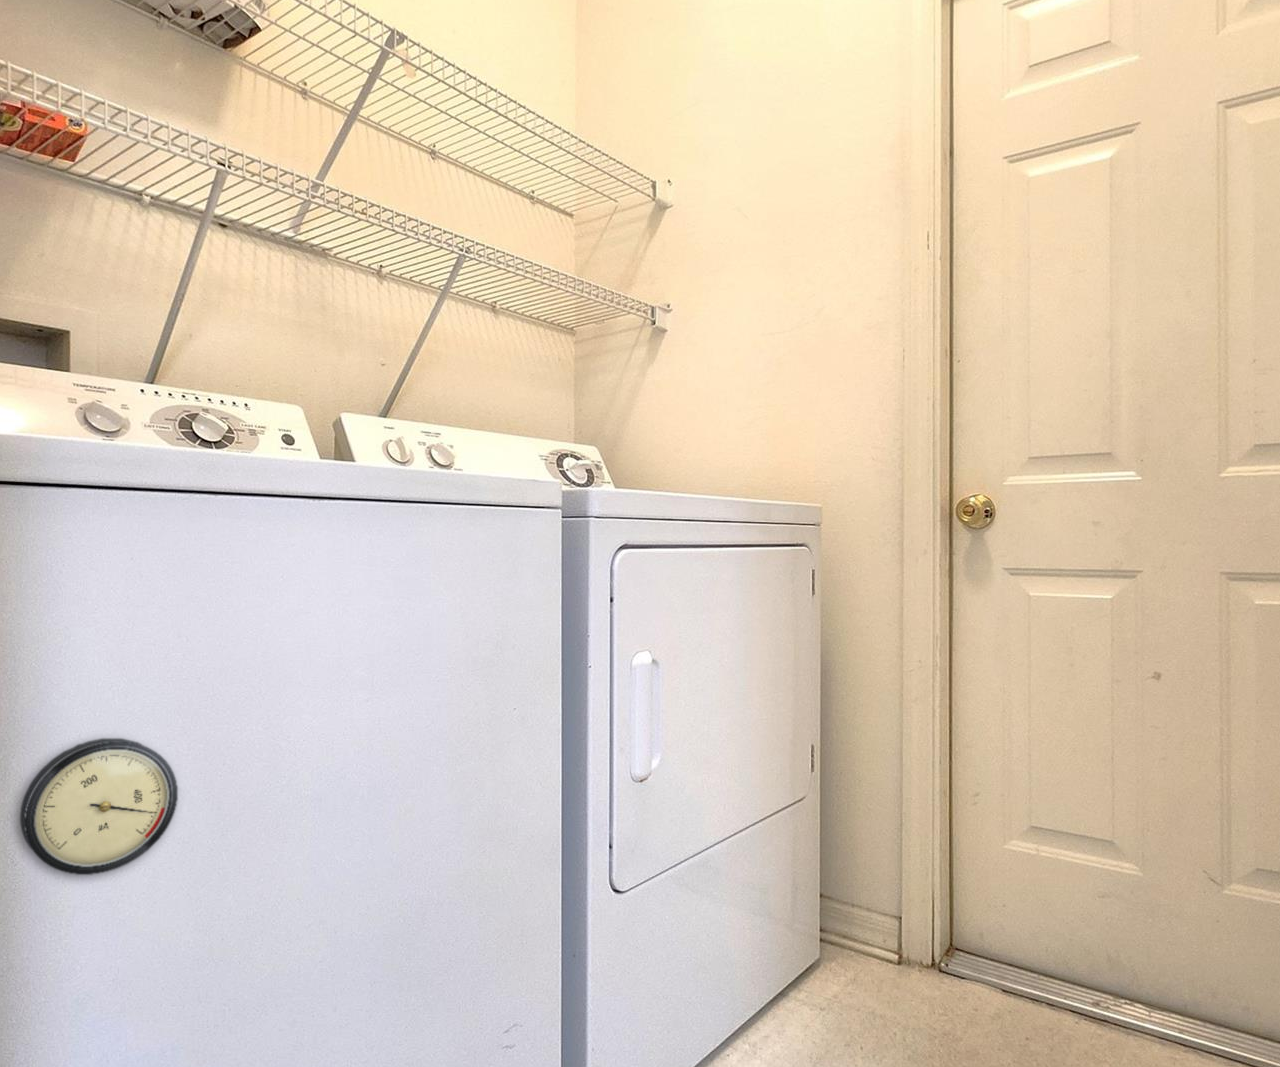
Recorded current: 450
